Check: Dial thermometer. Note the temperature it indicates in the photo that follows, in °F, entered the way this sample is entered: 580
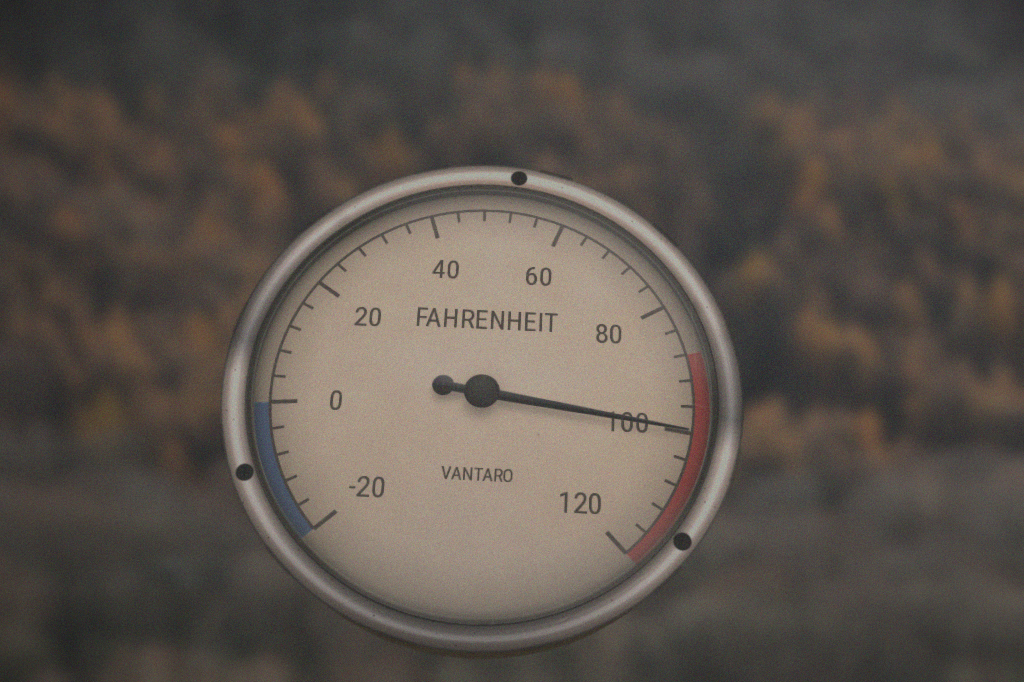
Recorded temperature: 100
